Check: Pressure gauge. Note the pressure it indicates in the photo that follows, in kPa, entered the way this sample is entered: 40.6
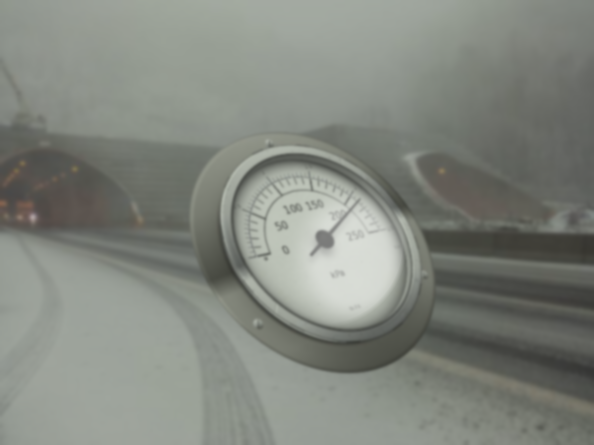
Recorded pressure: 210
